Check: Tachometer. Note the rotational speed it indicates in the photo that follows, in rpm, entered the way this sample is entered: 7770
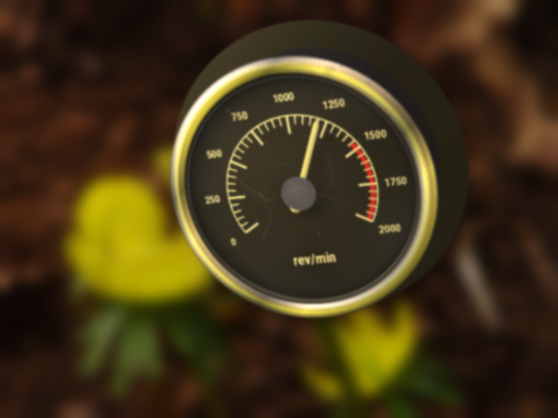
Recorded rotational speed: 1200
